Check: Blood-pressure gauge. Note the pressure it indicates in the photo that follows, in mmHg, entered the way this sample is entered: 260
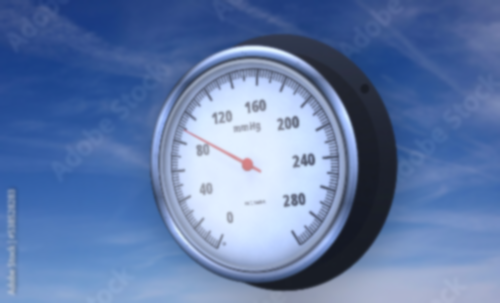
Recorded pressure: 90
